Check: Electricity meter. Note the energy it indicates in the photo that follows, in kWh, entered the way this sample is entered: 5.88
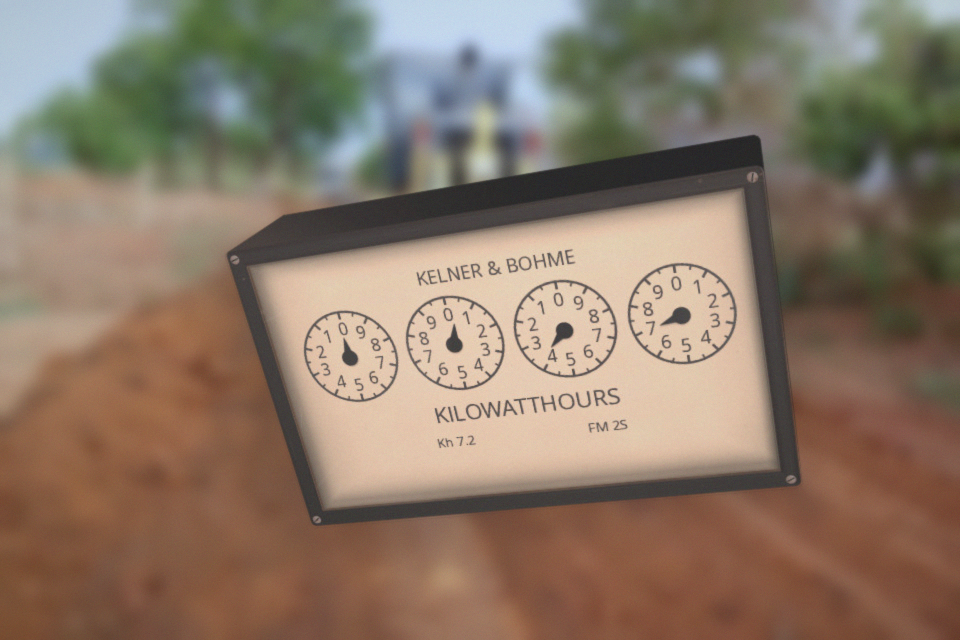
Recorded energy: 37
